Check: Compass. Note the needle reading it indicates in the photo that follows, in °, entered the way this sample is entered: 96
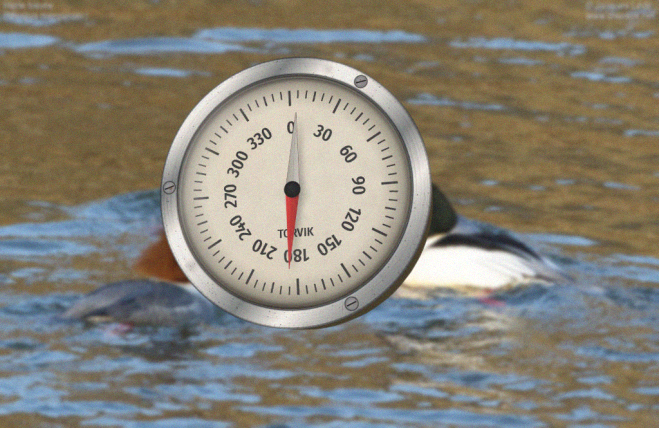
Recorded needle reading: 185
